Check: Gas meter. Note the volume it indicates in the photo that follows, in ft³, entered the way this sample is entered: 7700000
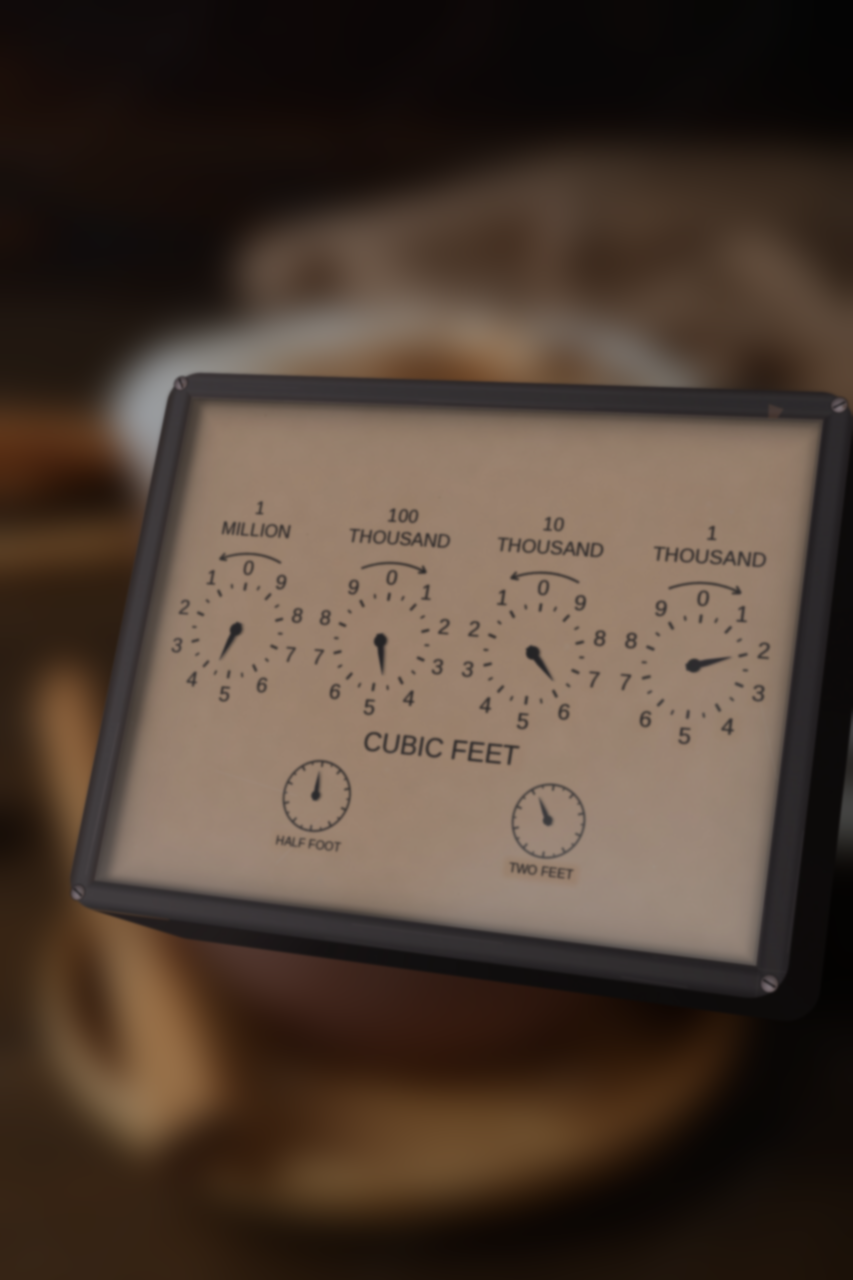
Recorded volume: 446200
